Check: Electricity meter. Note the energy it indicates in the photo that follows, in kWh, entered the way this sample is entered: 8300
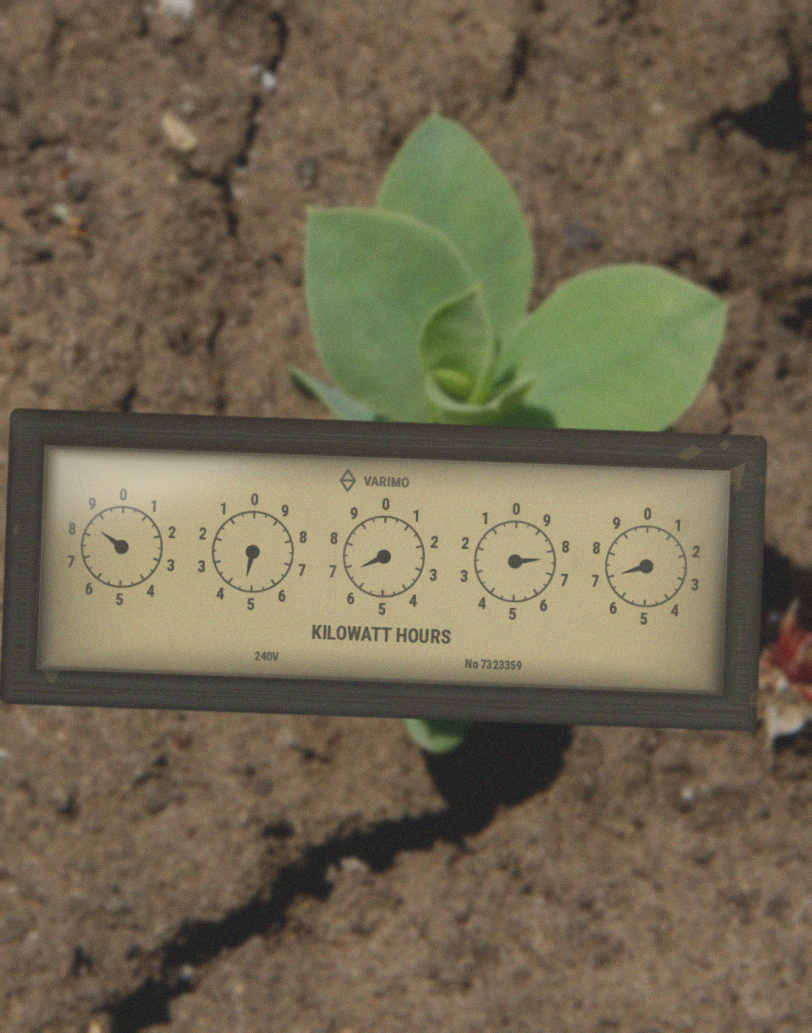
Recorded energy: 84677
